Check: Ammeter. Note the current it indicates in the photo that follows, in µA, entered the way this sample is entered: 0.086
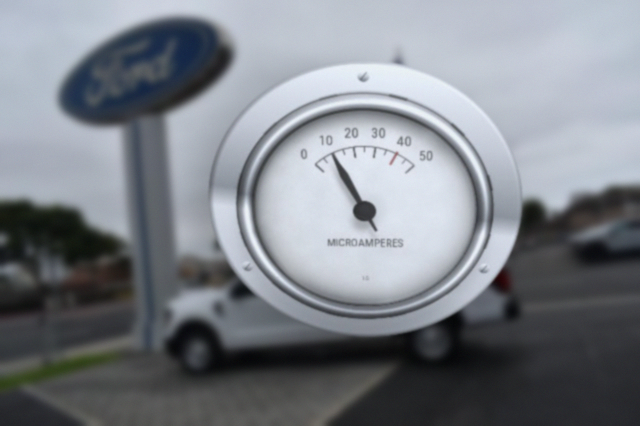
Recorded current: 10
